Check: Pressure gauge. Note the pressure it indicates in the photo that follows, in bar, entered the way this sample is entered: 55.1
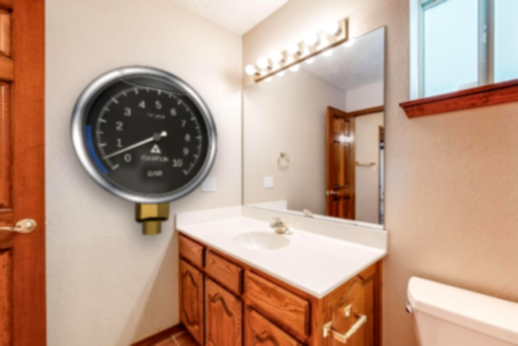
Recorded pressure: 0.5
